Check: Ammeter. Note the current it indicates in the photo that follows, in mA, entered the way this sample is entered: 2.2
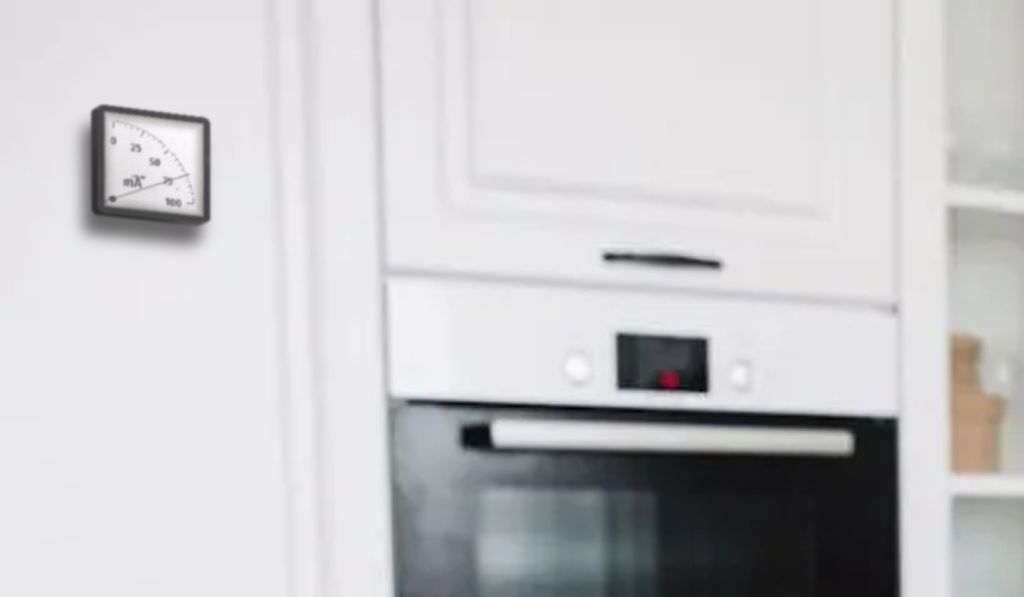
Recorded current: 75
